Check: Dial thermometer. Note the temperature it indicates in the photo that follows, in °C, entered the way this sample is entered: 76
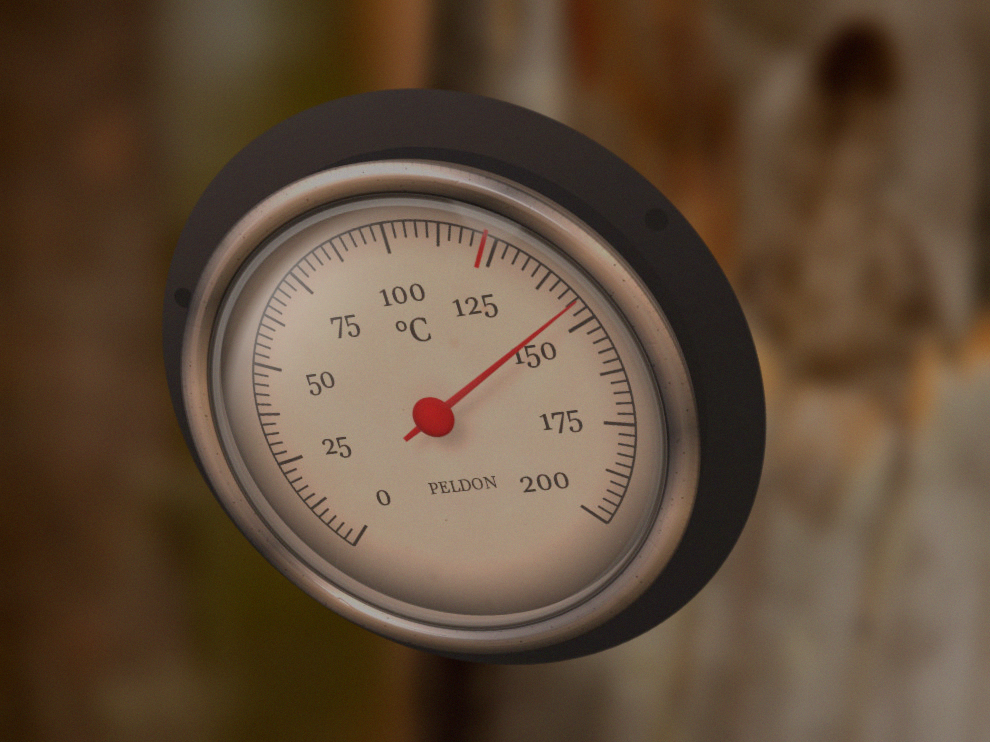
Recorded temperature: 145
